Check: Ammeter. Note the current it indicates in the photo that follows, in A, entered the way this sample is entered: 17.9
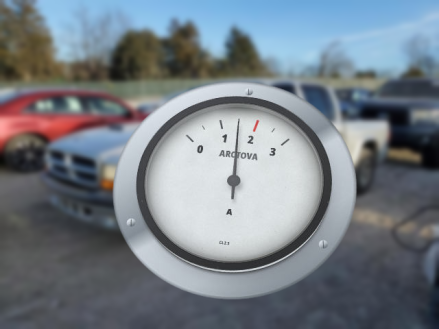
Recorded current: 1.5
